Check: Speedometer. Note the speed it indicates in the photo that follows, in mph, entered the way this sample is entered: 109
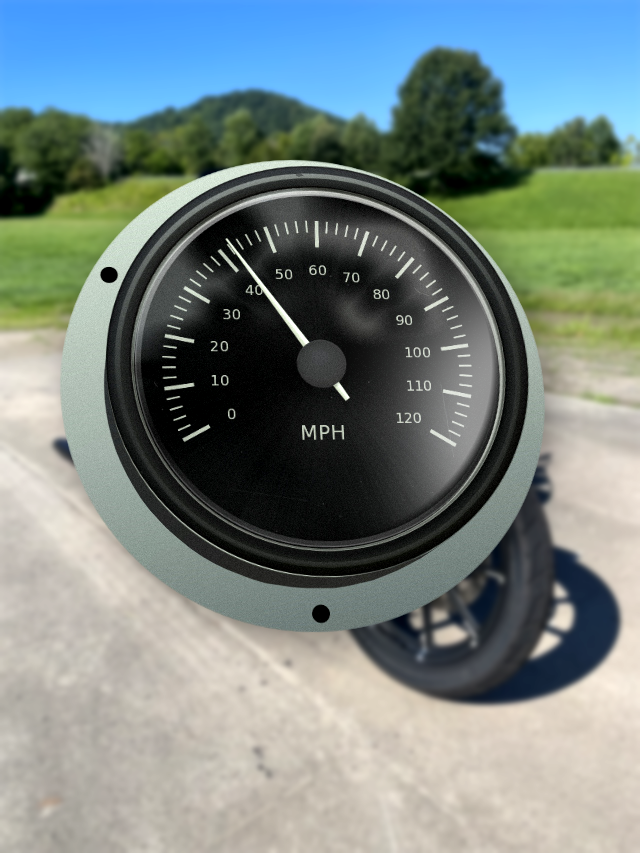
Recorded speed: 42
